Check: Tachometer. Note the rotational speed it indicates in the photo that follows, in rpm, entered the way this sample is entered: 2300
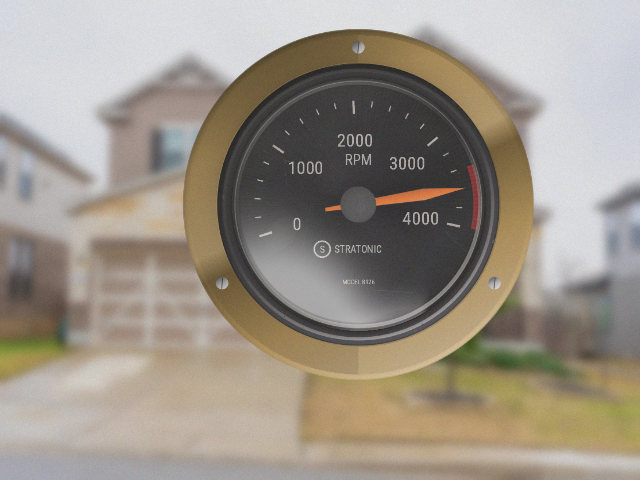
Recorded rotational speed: 3600
